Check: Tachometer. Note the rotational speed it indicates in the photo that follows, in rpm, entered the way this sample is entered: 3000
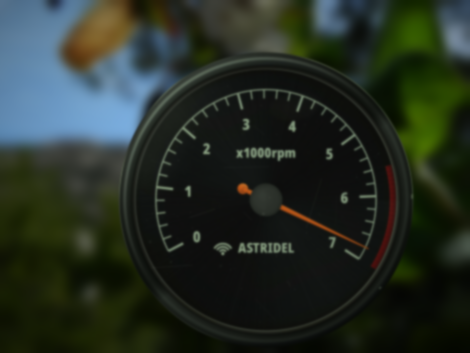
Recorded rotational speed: 6800
